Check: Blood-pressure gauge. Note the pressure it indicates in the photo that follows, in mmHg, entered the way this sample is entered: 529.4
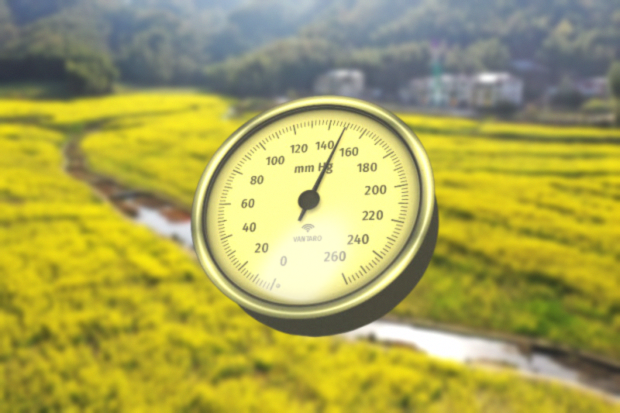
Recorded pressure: 150
